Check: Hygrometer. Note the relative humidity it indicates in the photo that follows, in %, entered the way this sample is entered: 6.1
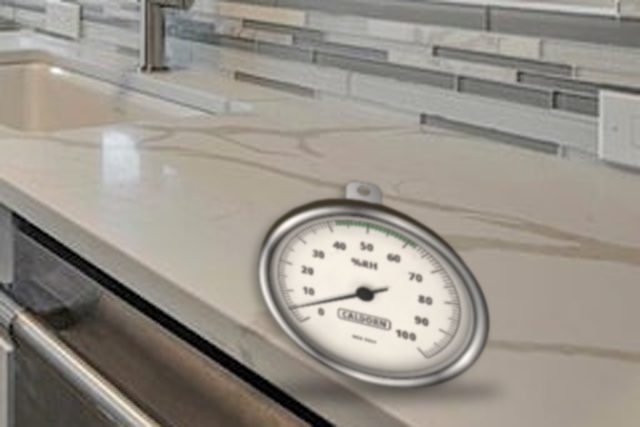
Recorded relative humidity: 5
